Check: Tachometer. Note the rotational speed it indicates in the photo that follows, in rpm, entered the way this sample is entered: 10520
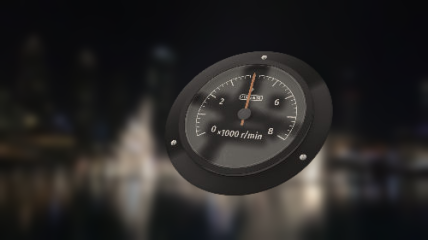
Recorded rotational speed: 4000
